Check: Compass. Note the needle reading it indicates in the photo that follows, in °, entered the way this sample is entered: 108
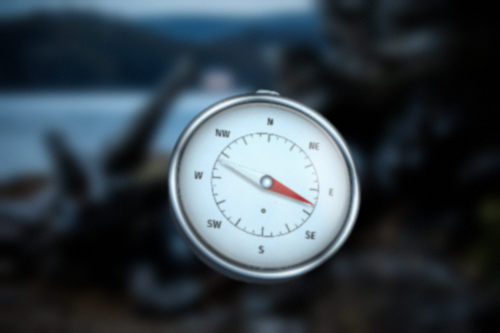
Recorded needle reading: 110
